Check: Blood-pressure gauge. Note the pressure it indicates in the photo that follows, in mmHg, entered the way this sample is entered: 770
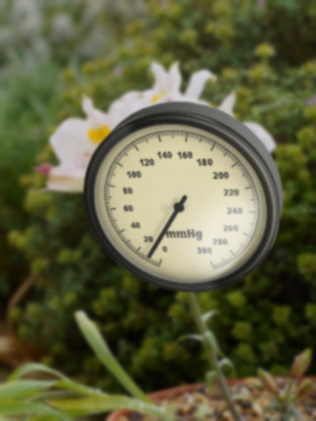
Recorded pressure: 10
